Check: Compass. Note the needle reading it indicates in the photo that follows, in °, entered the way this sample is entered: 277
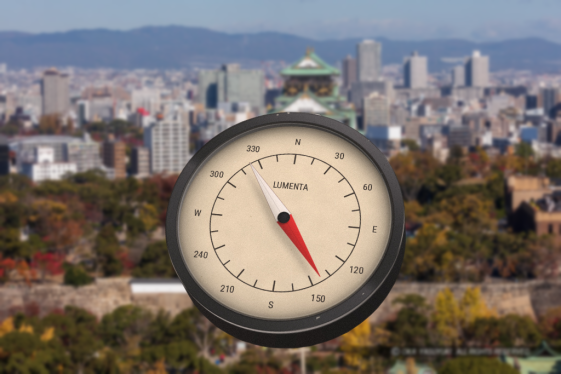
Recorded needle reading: 142.5
